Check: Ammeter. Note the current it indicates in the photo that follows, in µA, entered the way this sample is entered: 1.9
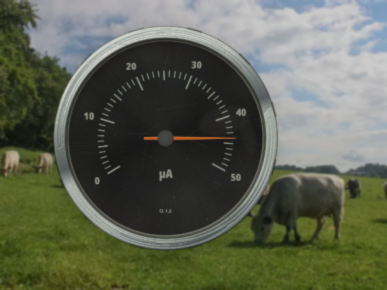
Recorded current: 44
